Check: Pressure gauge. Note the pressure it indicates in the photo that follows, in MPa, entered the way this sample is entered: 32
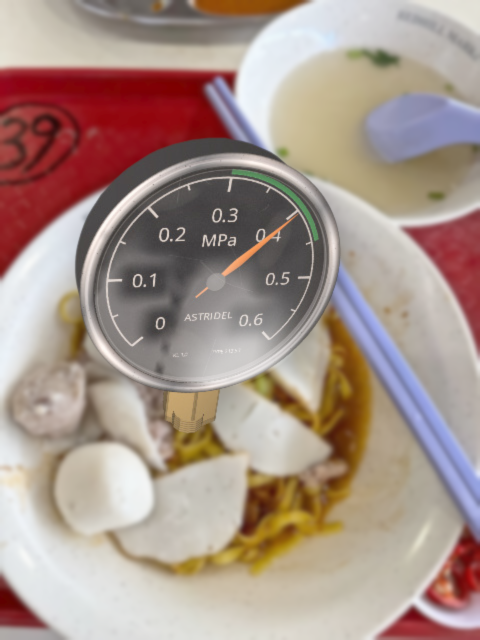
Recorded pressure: 0.4
